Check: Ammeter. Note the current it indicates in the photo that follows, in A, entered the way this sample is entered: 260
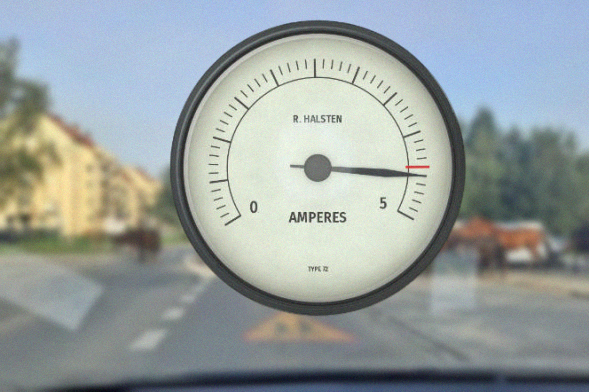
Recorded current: 4.5
